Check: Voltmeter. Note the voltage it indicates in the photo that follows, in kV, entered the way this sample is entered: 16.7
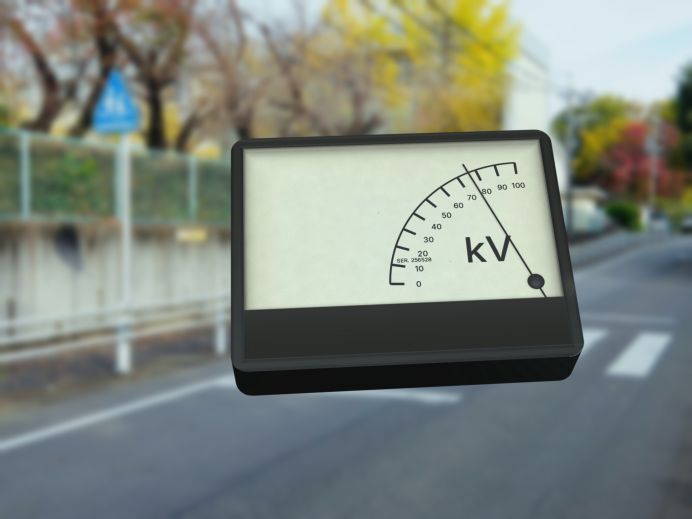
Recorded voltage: 75
